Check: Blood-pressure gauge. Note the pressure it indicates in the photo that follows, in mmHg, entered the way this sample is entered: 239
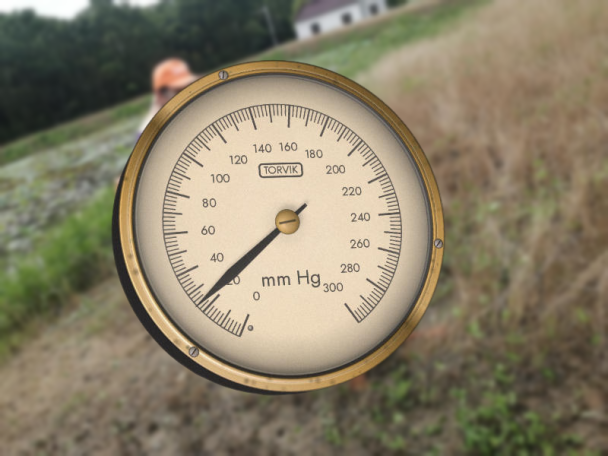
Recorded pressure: 24
